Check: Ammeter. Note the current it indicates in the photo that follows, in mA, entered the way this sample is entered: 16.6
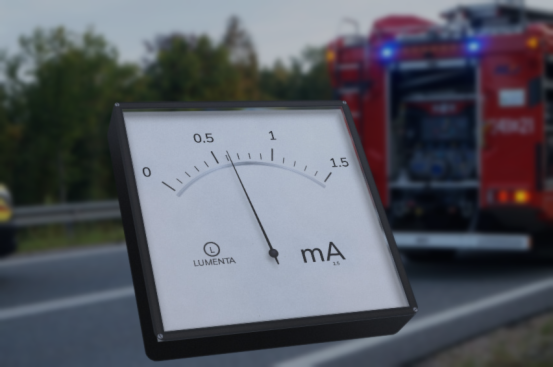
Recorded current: 0.6
